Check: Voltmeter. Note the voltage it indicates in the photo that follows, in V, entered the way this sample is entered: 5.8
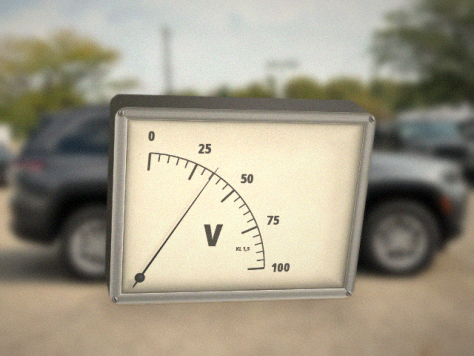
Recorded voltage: 35
